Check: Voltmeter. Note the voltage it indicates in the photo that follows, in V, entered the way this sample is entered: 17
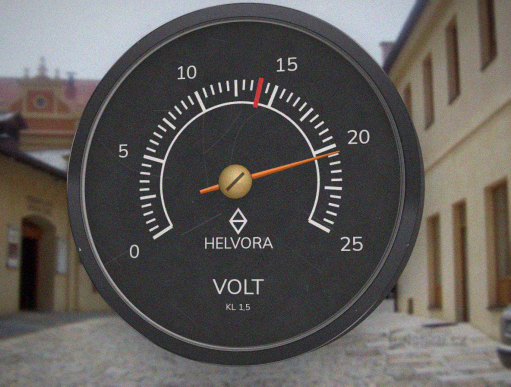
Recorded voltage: 20.5
